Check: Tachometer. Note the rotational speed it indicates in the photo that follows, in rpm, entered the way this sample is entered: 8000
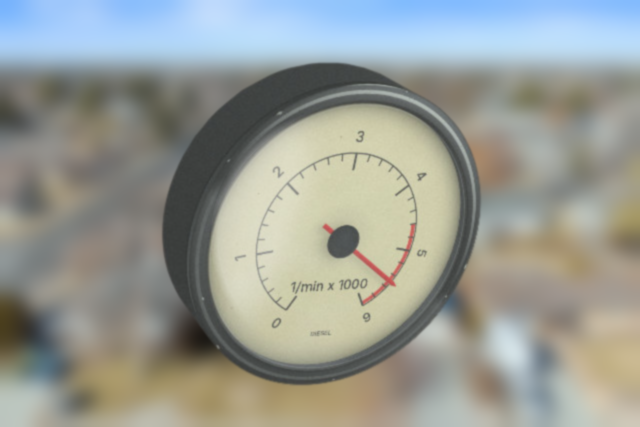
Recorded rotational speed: 5500
